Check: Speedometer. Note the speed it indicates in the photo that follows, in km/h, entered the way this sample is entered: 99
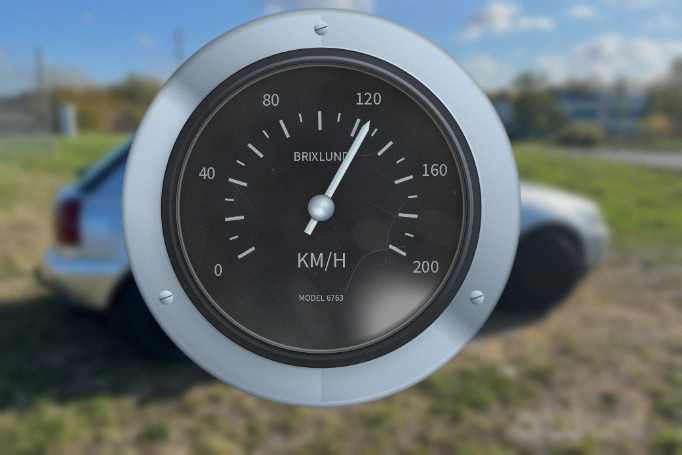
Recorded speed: 125
